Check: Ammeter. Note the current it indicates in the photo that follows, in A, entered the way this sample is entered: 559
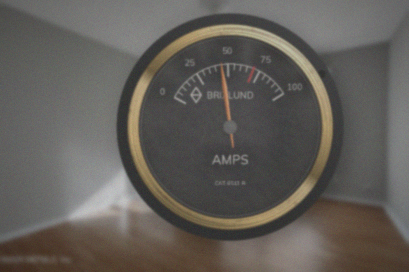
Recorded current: 45
